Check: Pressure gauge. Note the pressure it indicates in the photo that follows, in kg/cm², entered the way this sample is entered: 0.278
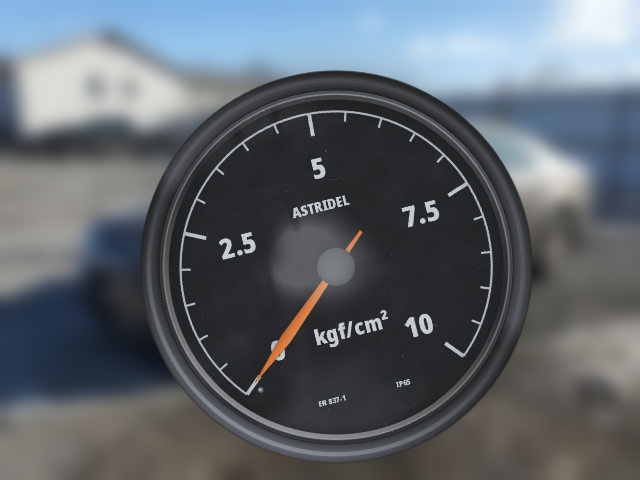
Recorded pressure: 0
